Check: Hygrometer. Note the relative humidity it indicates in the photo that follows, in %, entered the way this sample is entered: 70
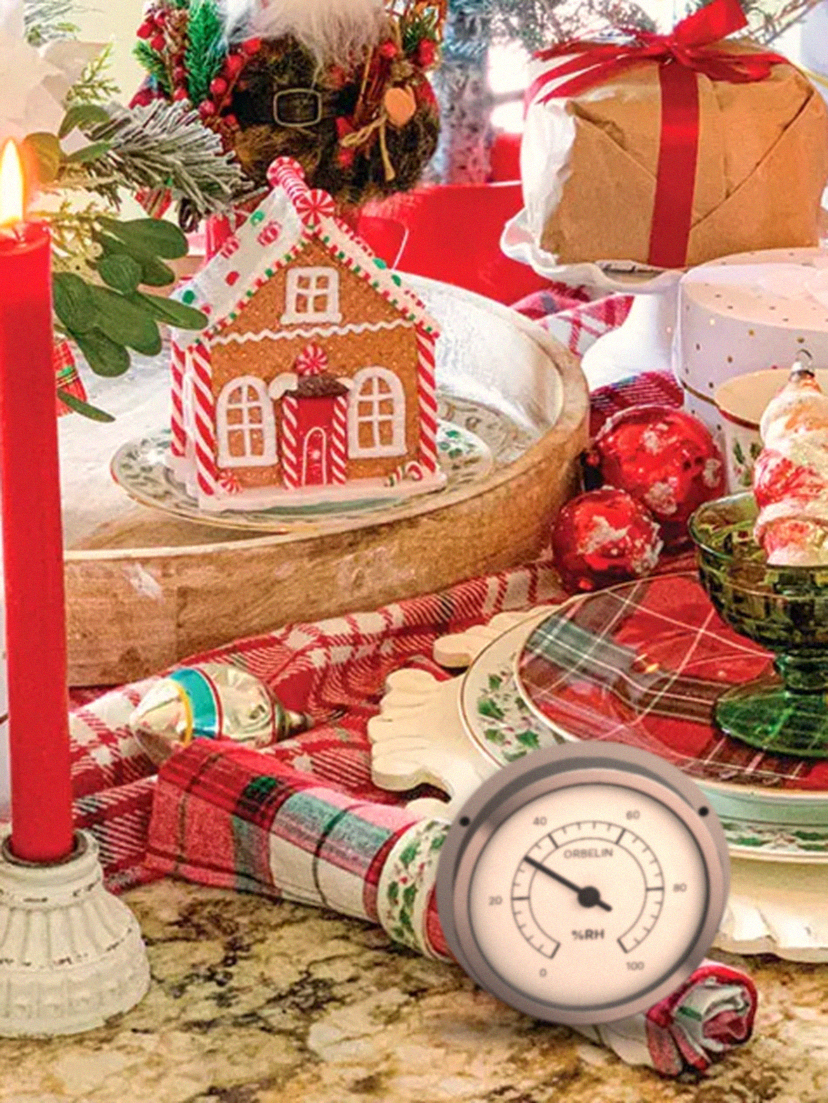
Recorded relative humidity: 32
